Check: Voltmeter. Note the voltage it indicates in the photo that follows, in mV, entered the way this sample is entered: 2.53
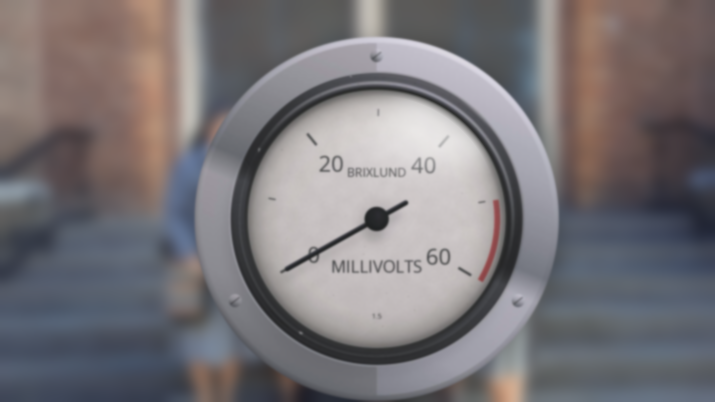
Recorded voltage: 0
